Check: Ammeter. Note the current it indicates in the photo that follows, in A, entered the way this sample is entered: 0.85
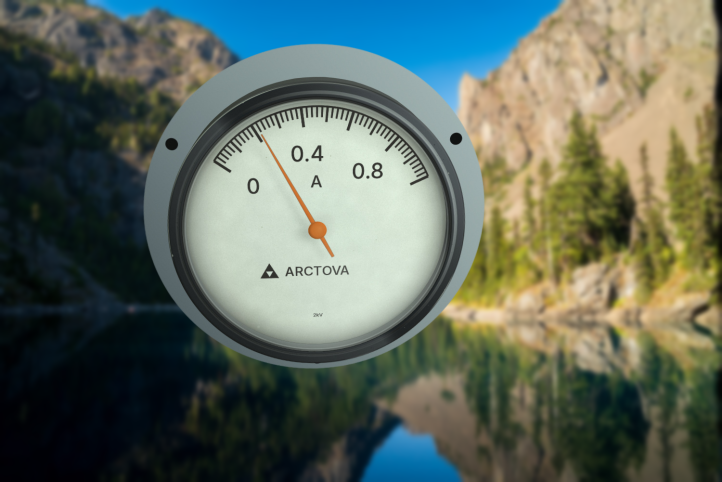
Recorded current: 0.22
